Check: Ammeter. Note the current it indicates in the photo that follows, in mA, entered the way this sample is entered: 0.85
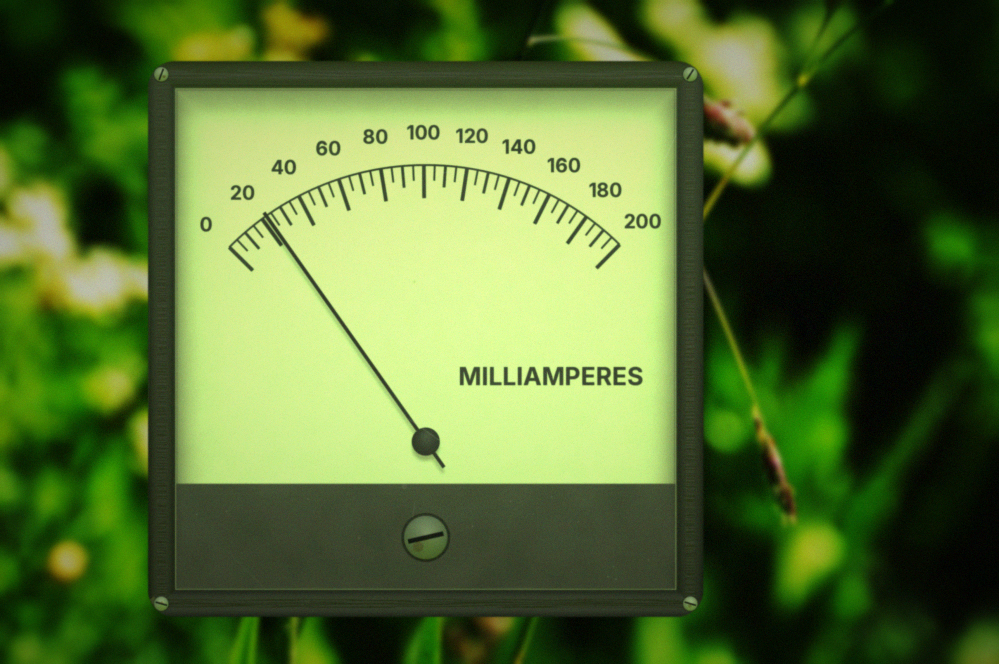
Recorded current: 22.5
